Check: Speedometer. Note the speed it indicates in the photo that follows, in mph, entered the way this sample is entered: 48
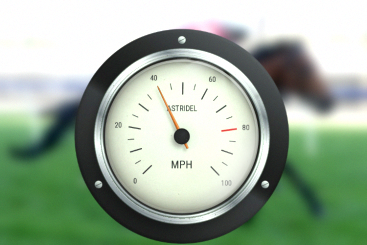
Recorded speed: 40
